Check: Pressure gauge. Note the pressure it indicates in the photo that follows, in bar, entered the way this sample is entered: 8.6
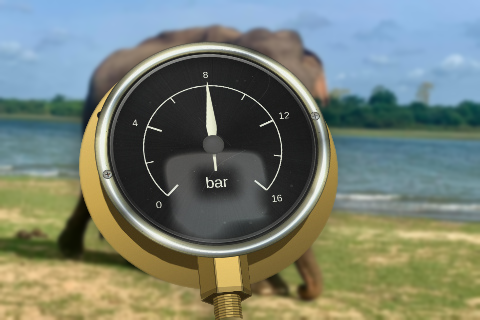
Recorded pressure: 8
